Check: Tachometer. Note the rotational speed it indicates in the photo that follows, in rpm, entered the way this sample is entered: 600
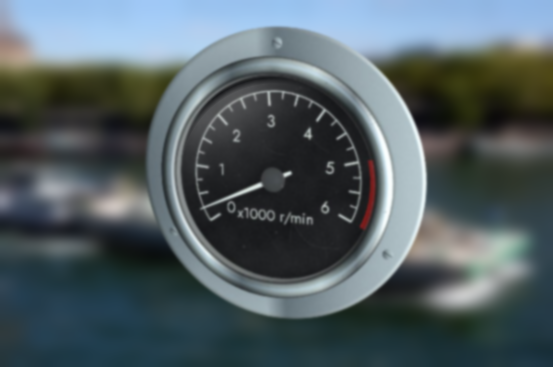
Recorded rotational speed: 250
